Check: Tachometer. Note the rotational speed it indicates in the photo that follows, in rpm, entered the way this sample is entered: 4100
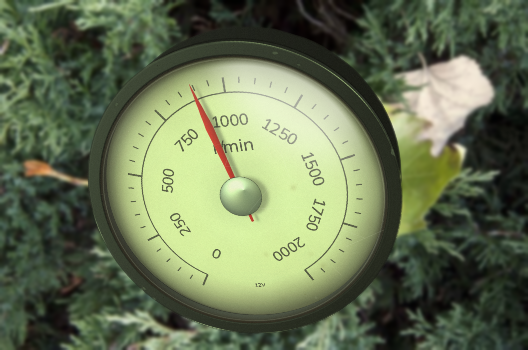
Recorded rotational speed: 900
